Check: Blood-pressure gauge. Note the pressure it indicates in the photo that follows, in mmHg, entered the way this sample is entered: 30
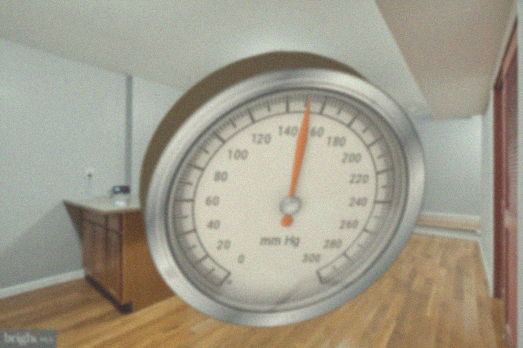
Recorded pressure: 150
